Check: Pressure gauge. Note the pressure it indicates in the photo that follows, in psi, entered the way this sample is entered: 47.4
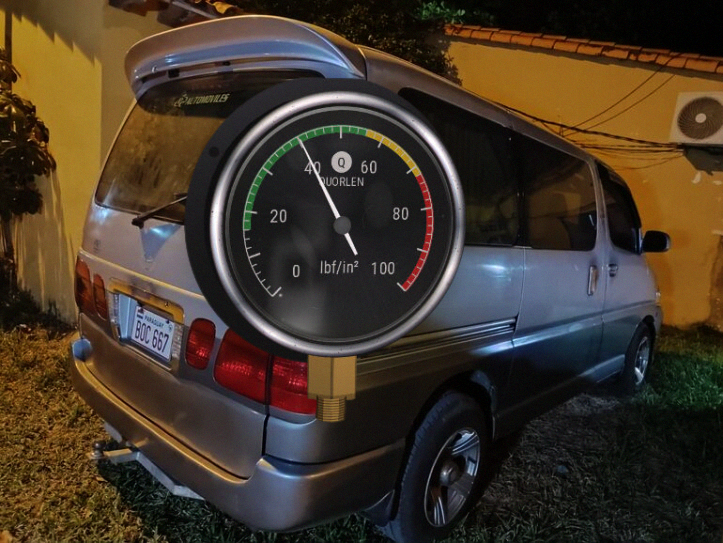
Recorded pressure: 40
